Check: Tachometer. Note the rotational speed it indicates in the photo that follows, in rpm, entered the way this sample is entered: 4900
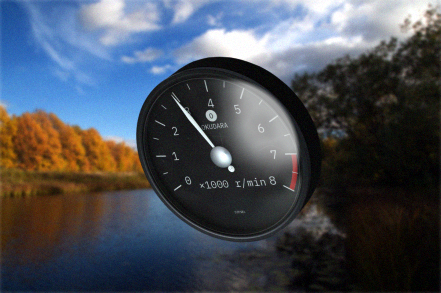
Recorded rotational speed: 3000
